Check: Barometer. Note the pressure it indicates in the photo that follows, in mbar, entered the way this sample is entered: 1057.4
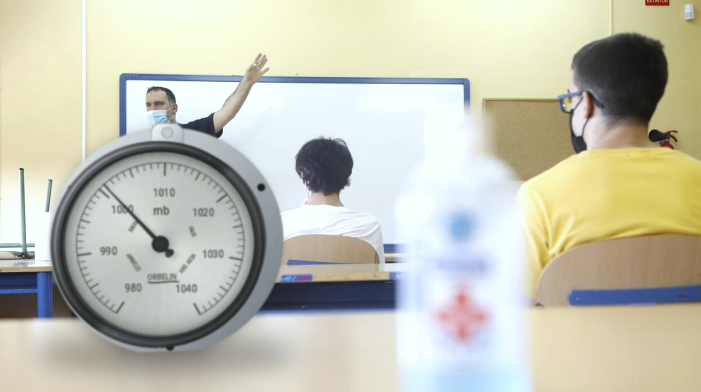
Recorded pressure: 1001
